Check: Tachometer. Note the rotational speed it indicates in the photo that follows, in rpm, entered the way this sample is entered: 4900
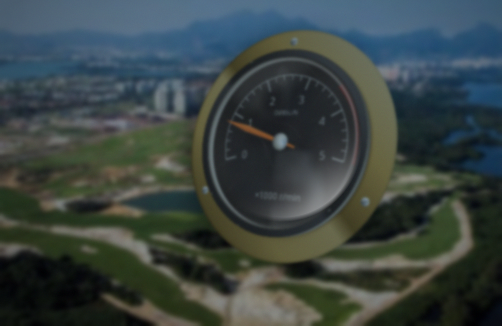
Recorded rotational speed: 800
